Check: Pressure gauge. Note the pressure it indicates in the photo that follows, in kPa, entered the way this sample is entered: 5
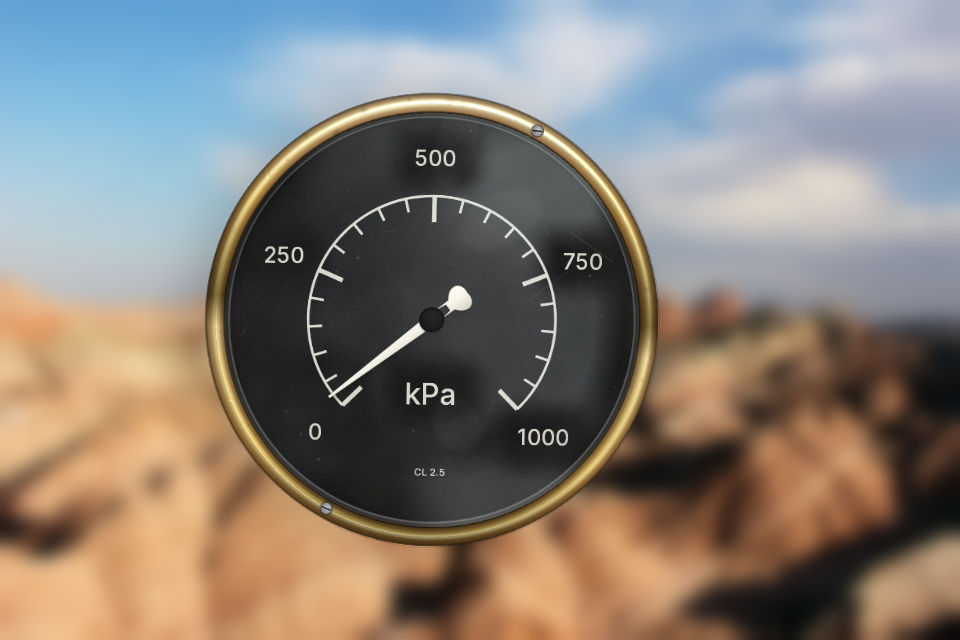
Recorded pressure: 25
